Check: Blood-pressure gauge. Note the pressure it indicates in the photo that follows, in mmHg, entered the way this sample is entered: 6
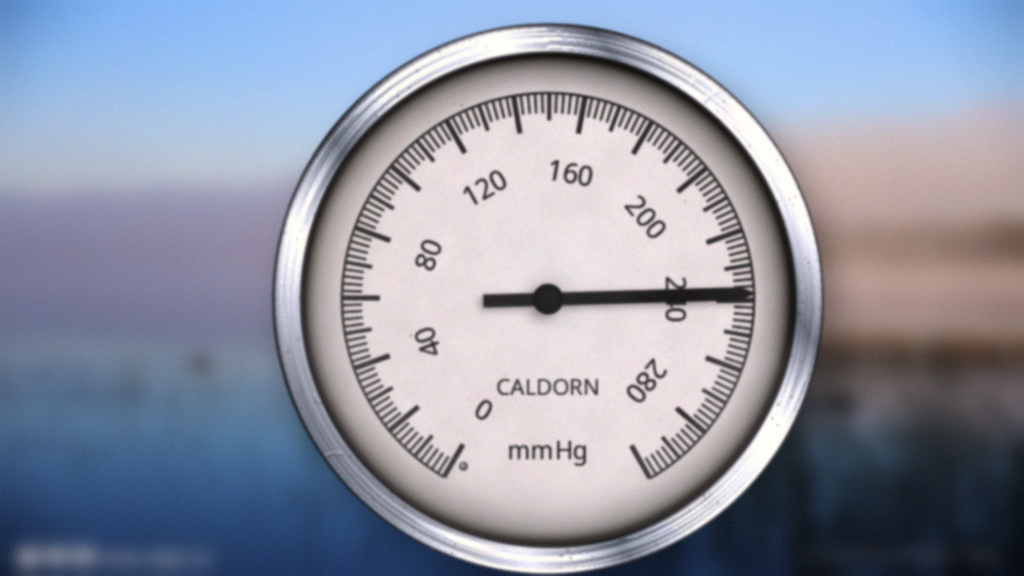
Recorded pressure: 238
